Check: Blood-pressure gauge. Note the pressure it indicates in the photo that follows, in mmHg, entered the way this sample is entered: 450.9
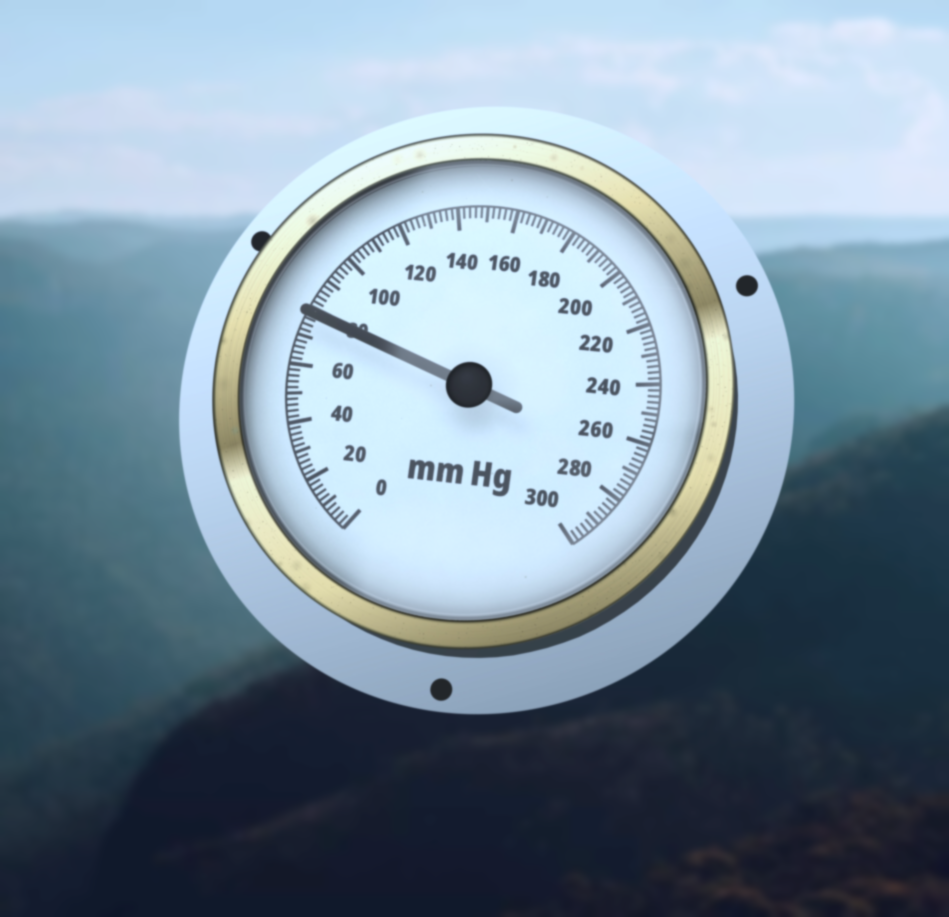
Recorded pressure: 78
